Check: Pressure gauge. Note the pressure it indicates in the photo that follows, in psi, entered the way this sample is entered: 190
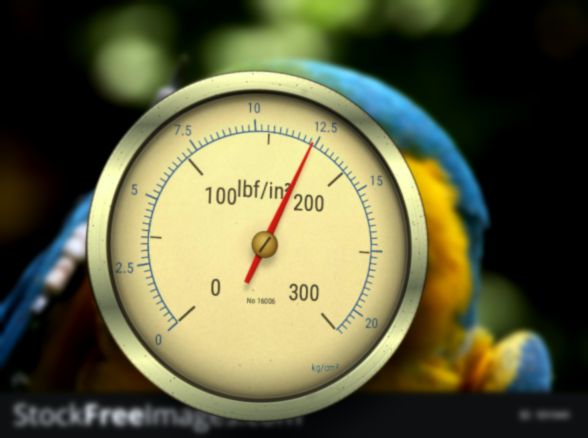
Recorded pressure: 175
